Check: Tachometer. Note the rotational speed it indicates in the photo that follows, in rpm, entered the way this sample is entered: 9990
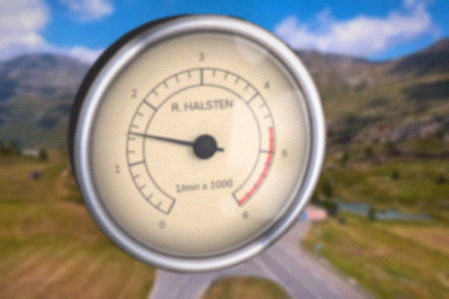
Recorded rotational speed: 1500
